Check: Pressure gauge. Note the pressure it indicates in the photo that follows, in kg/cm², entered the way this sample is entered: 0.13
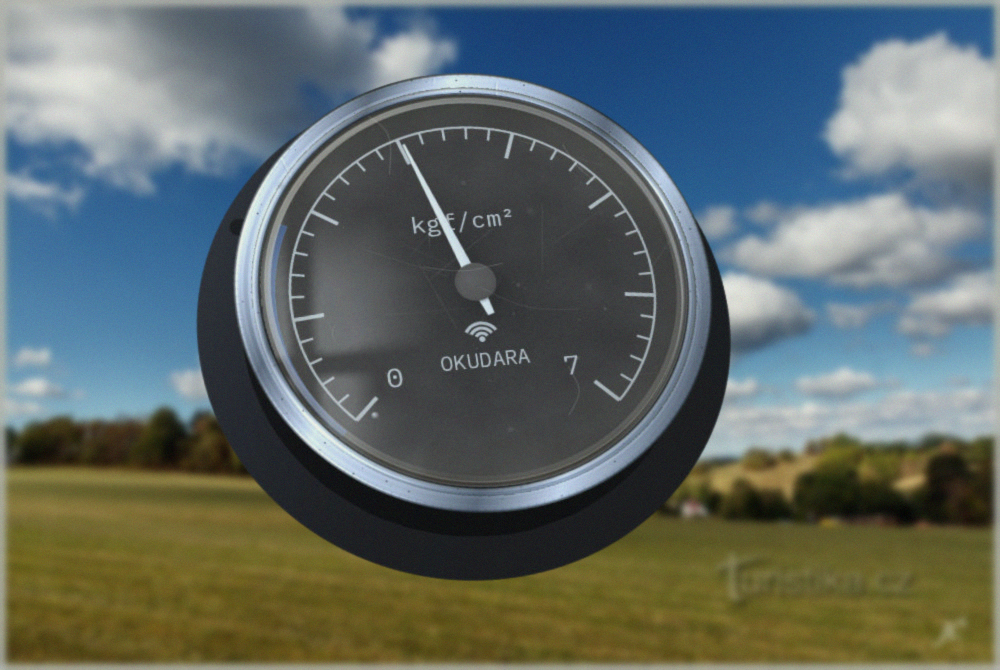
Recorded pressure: 3
